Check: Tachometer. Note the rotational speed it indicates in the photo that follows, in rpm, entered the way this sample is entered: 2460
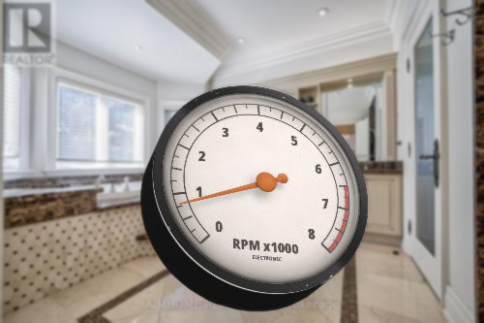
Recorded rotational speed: 750
